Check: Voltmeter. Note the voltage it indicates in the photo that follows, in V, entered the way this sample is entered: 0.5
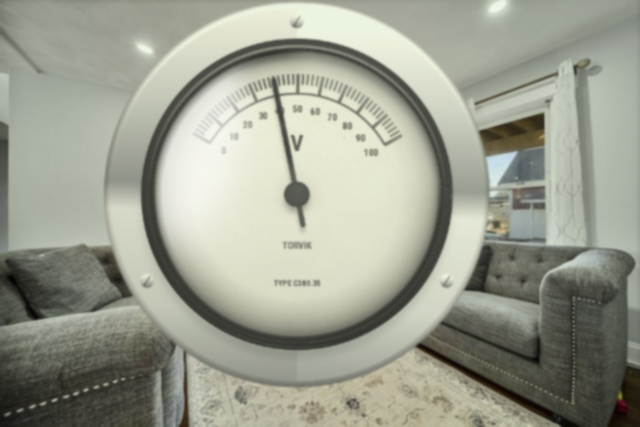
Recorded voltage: 40
